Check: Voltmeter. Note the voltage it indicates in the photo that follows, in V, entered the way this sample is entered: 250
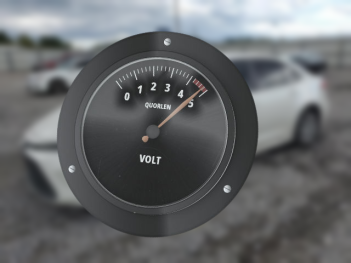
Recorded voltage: 4.8
